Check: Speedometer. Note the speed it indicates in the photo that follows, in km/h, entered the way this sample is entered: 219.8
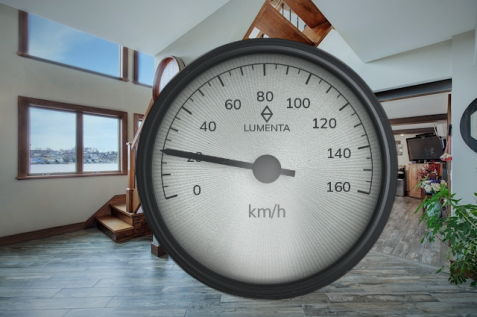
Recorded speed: 20
